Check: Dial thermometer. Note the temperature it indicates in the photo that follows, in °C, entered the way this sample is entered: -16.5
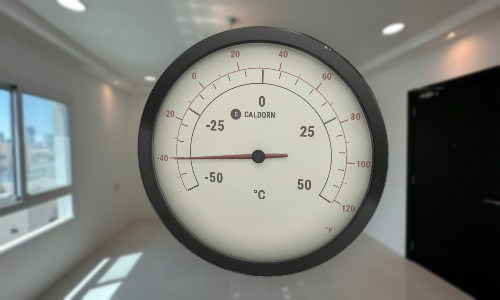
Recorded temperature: -40
